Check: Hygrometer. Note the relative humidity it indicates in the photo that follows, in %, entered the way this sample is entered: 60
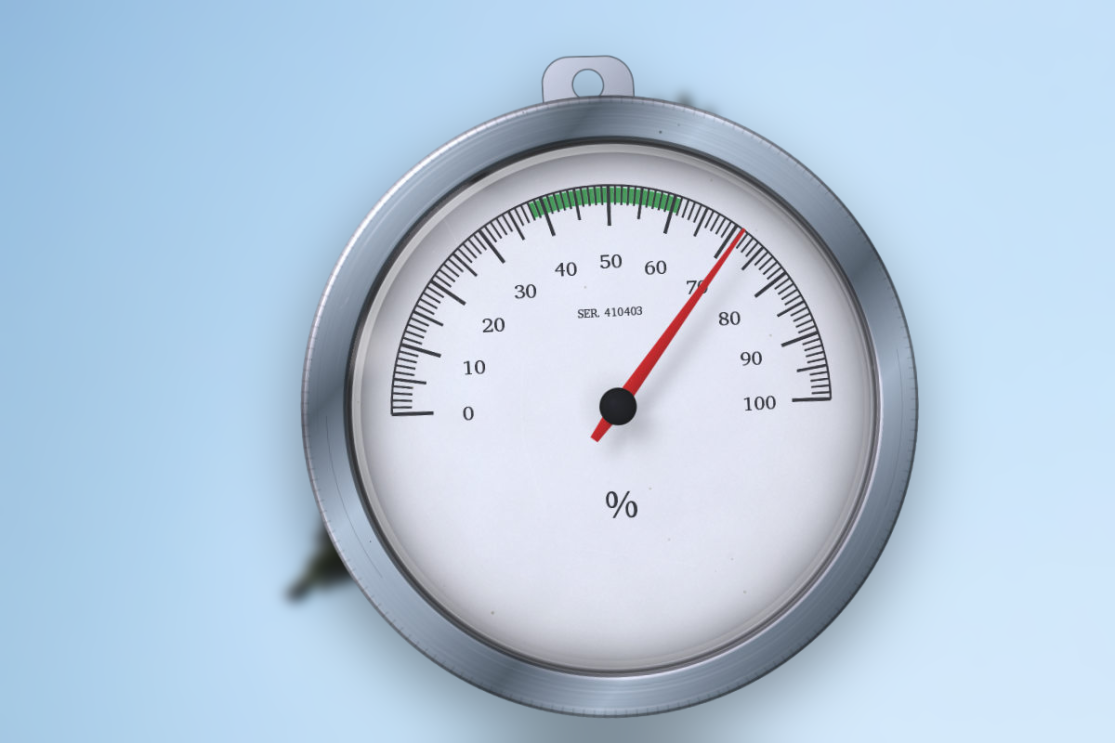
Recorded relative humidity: 71
